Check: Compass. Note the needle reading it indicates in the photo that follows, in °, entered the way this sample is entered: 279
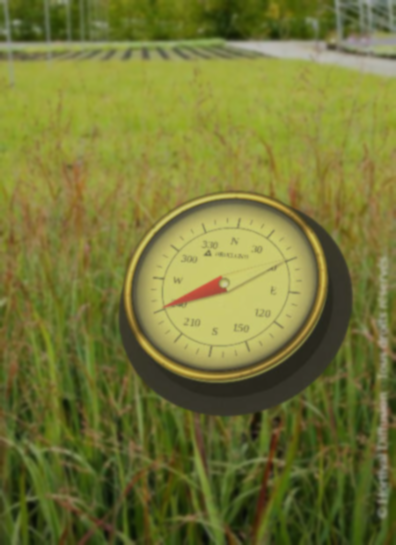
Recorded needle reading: 240
